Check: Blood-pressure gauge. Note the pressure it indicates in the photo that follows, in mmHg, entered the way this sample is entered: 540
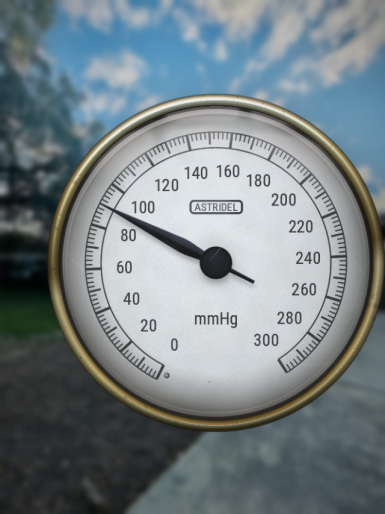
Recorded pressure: 90
